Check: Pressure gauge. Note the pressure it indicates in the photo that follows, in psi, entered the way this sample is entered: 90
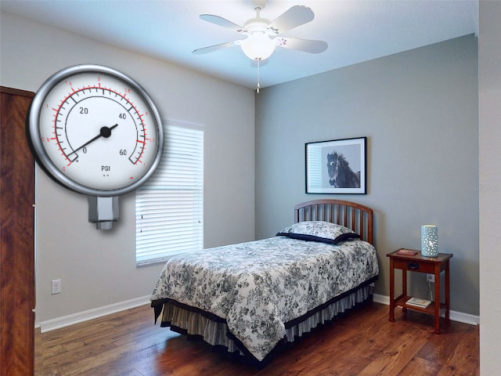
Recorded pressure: 2
